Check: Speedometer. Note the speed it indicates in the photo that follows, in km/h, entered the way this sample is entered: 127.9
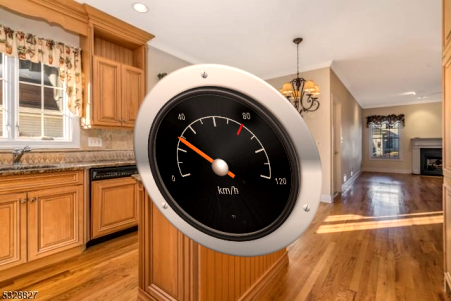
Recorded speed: 30
